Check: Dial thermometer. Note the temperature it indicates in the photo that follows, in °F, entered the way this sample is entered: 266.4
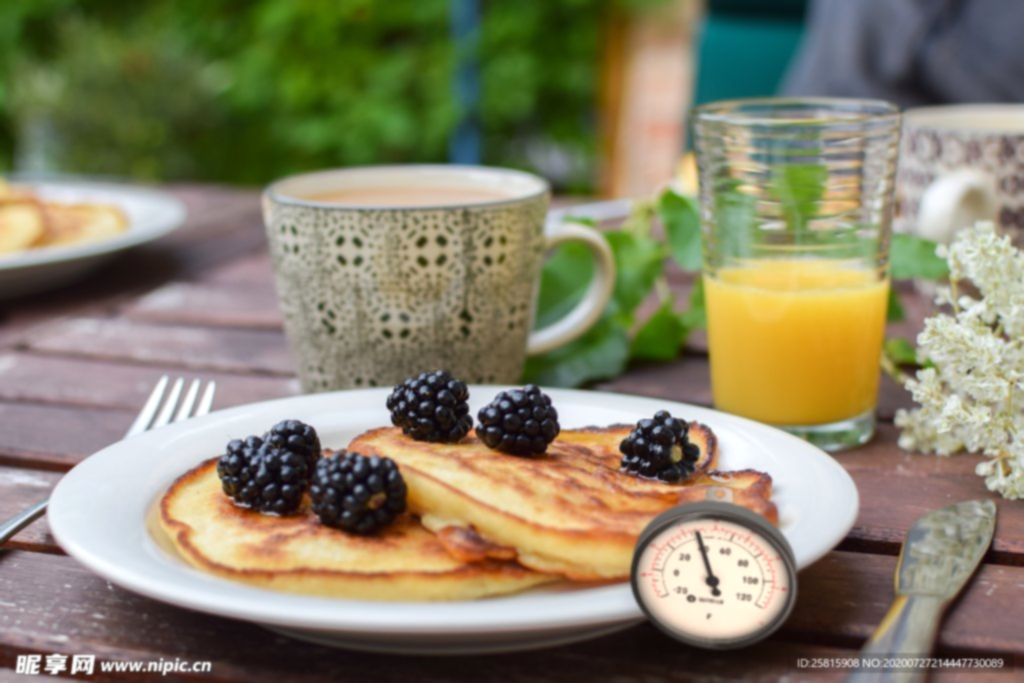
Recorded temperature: 40
